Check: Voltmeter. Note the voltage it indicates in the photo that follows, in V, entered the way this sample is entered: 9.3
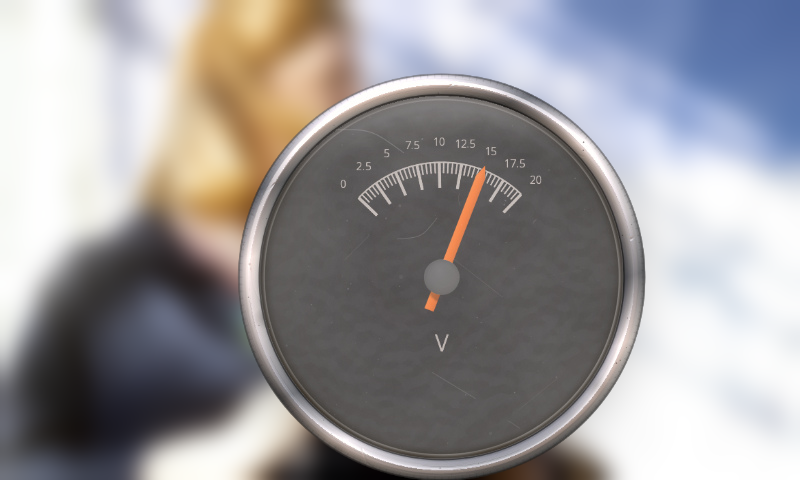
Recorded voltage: 15
